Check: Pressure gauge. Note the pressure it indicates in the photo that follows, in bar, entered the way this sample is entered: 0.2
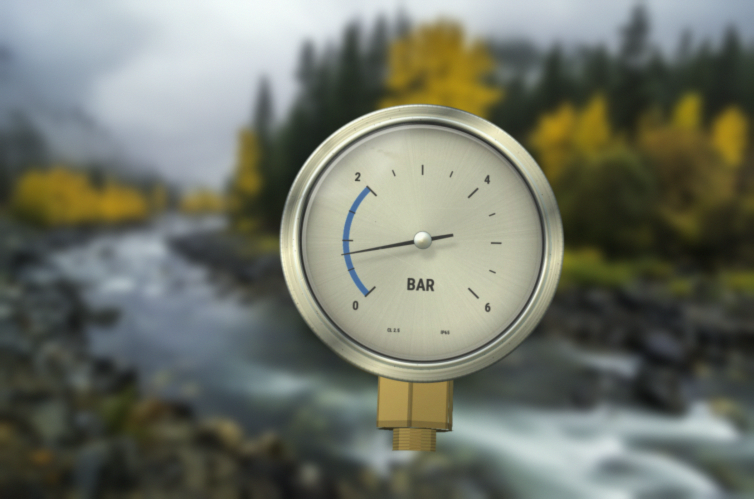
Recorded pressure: 0.75
